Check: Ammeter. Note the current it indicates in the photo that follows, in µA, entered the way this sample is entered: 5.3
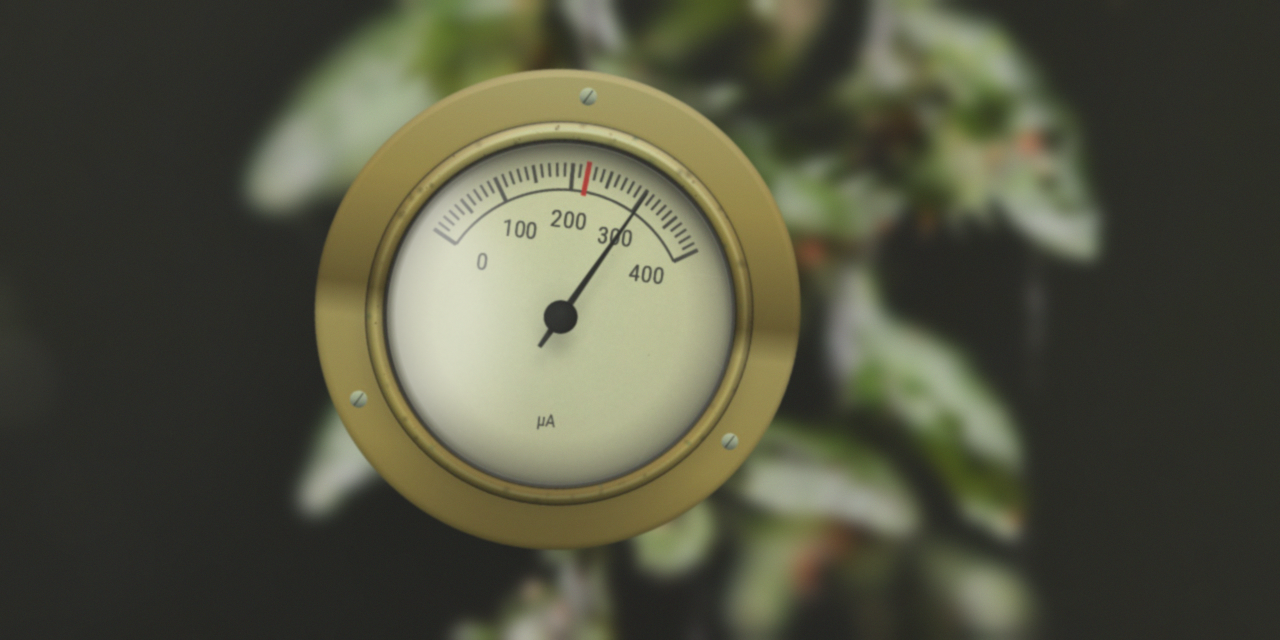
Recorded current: 300
